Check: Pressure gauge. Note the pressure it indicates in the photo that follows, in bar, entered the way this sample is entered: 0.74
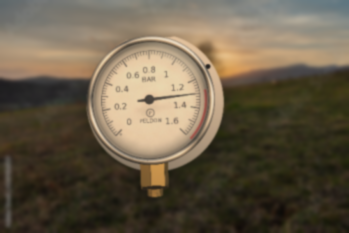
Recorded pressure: 1.3
